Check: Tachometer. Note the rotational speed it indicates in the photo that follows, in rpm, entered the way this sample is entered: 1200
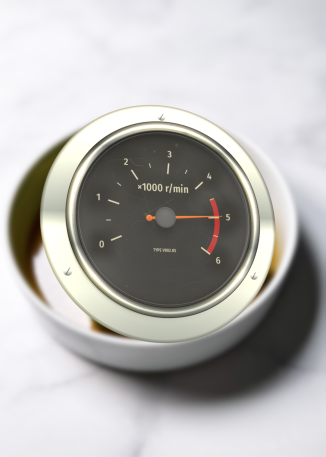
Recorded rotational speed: 5000
